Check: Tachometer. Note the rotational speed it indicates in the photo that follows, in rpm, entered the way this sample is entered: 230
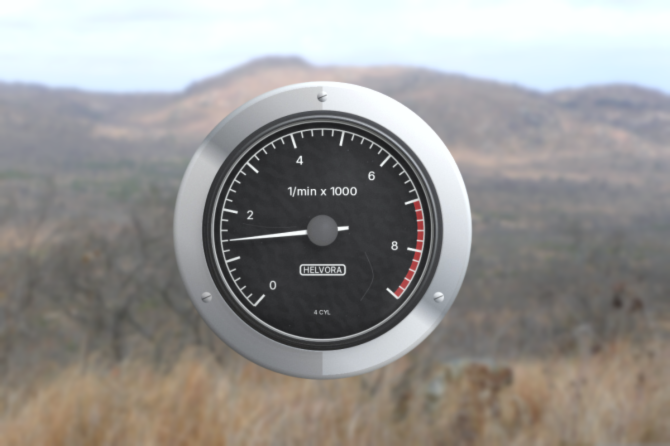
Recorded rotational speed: 1400
